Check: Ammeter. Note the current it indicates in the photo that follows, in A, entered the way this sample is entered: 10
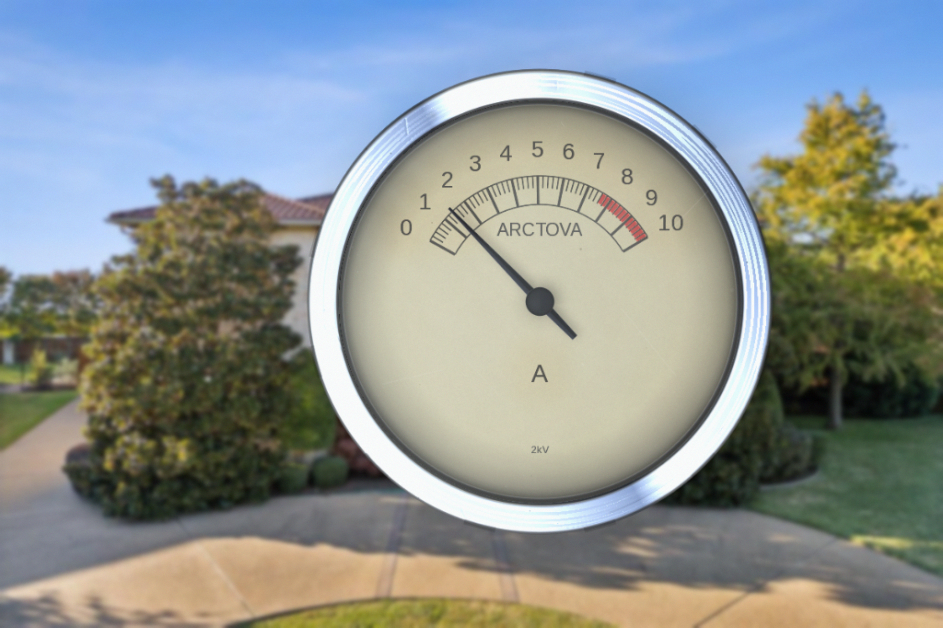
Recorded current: 1.4
